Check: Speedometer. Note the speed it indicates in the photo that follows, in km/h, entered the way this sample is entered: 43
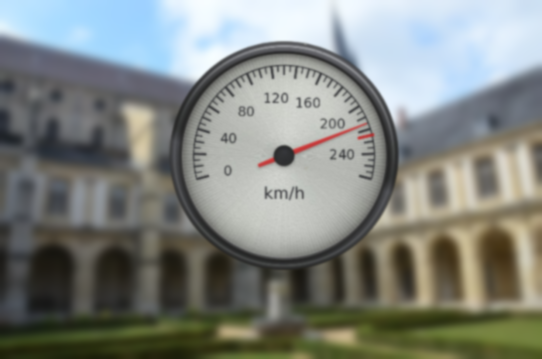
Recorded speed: 215
